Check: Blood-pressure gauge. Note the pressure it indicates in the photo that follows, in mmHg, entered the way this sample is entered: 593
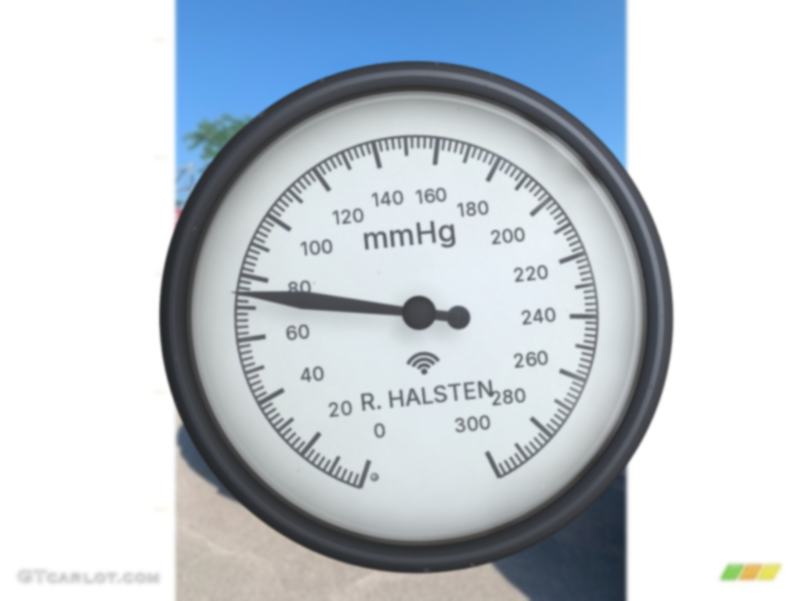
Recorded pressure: 74
